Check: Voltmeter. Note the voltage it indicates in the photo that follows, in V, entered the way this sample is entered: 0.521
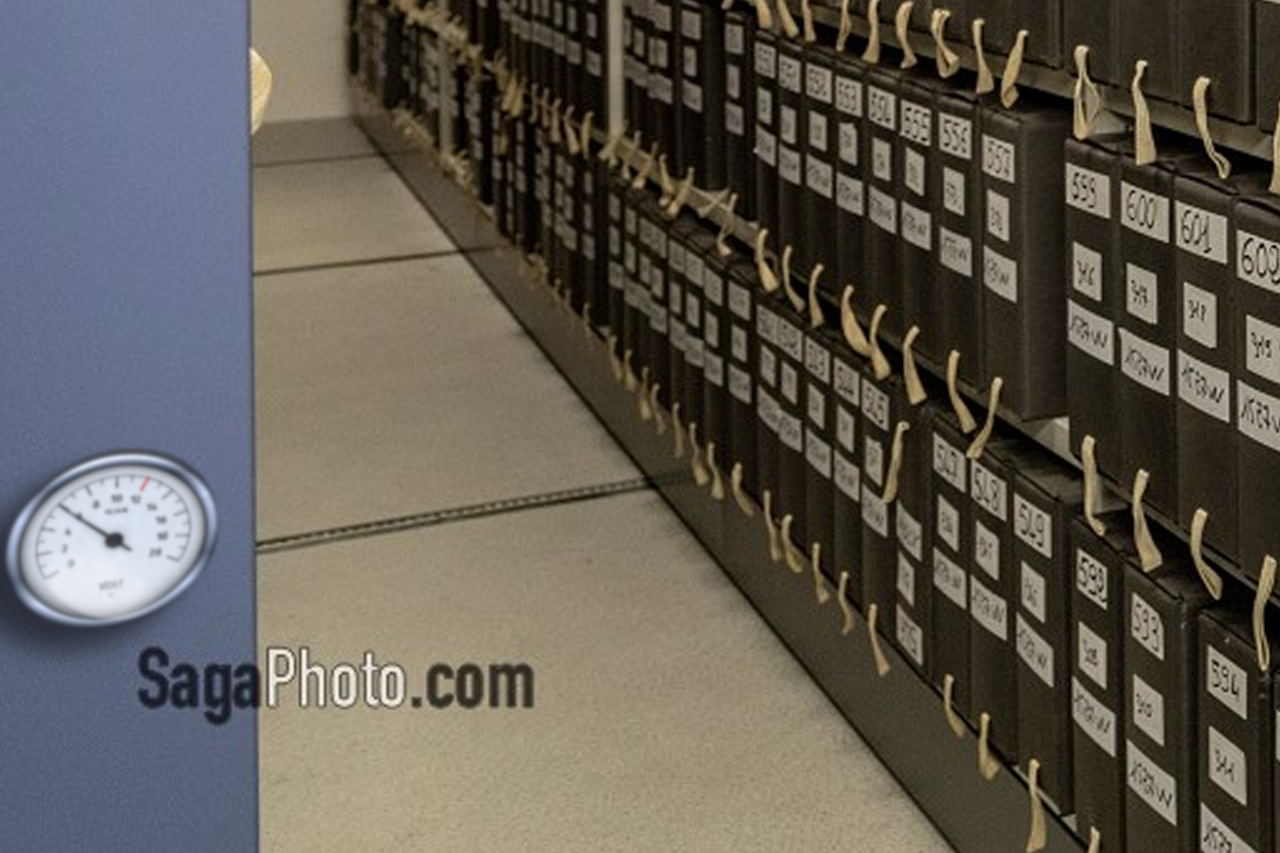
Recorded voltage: 6
